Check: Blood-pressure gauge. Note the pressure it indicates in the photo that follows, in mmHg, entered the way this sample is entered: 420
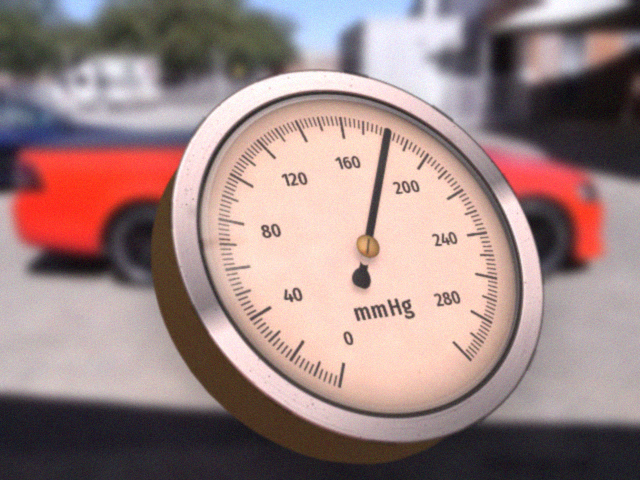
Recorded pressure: 180
